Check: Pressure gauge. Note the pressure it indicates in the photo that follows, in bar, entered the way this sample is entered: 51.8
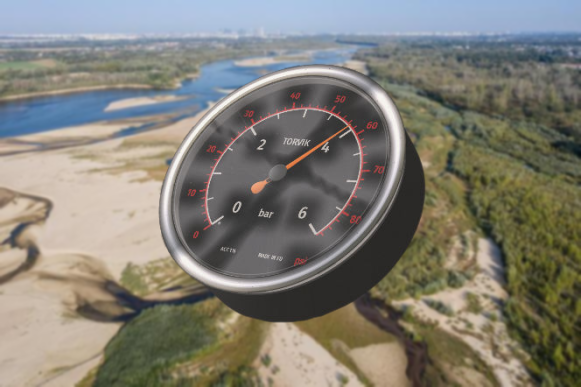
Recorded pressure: 4
